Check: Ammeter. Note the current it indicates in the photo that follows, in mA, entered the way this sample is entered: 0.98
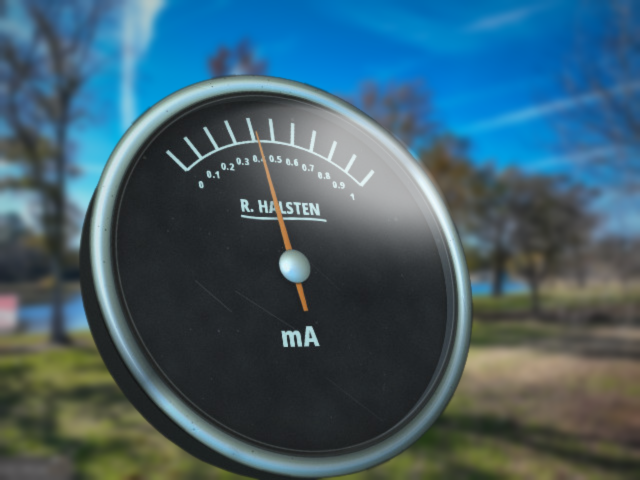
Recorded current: 0.4
